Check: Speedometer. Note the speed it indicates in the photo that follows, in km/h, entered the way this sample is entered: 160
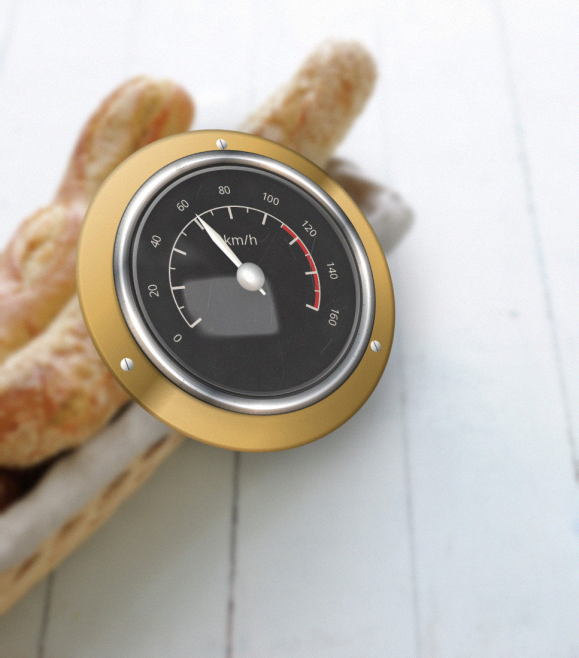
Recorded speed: 60
